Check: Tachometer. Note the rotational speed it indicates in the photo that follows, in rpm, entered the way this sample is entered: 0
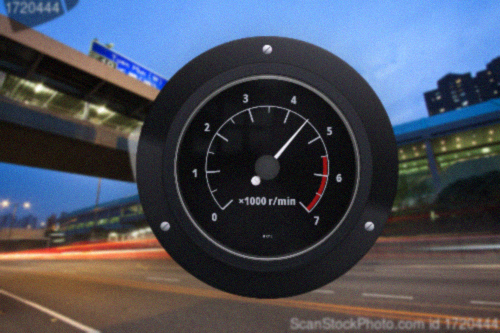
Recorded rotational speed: 4500
